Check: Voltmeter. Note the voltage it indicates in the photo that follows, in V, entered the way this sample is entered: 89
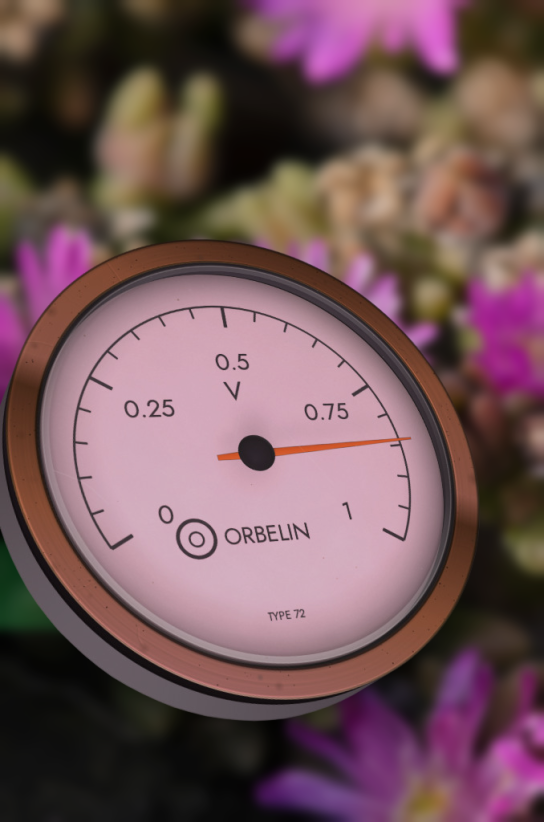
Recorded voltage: 0.85
